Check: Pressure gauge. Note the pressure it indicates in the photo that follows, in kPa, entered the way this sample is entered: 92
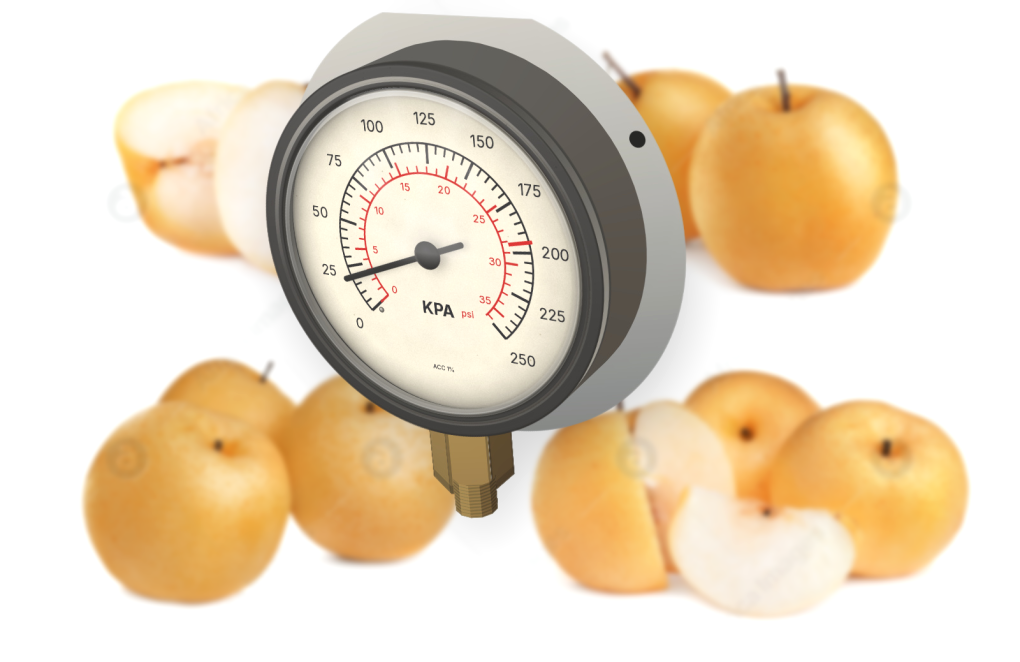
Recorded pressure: 20
